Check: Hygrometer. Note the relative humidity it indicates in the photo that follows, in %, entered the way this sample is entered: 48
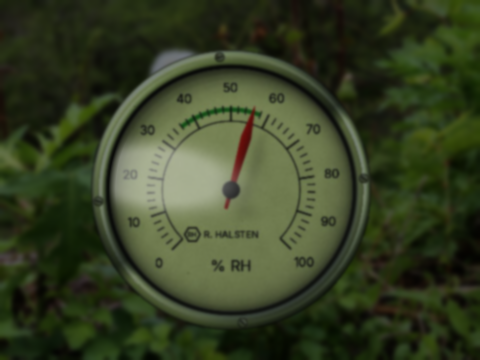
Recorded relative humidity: 56
